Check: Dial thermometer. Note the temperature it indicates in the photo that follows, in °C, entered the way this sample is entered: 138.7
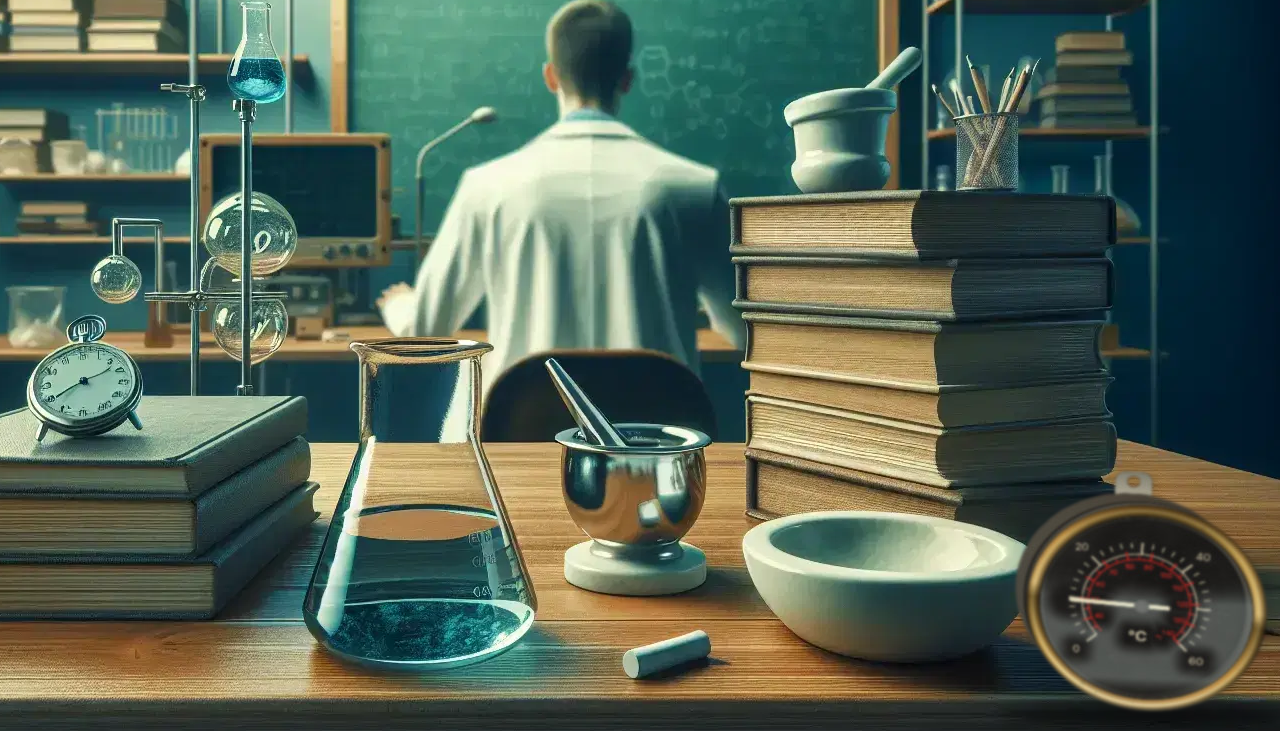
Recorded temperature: 10
